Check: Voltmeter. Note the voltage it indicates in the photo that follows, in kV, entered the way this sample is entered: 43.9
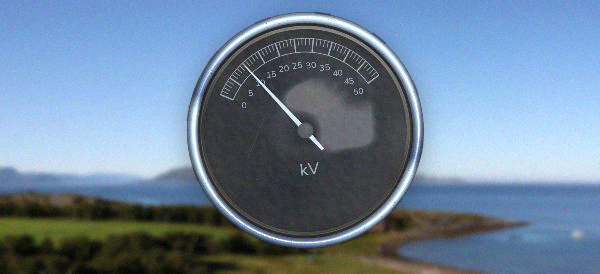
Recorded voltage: 10
